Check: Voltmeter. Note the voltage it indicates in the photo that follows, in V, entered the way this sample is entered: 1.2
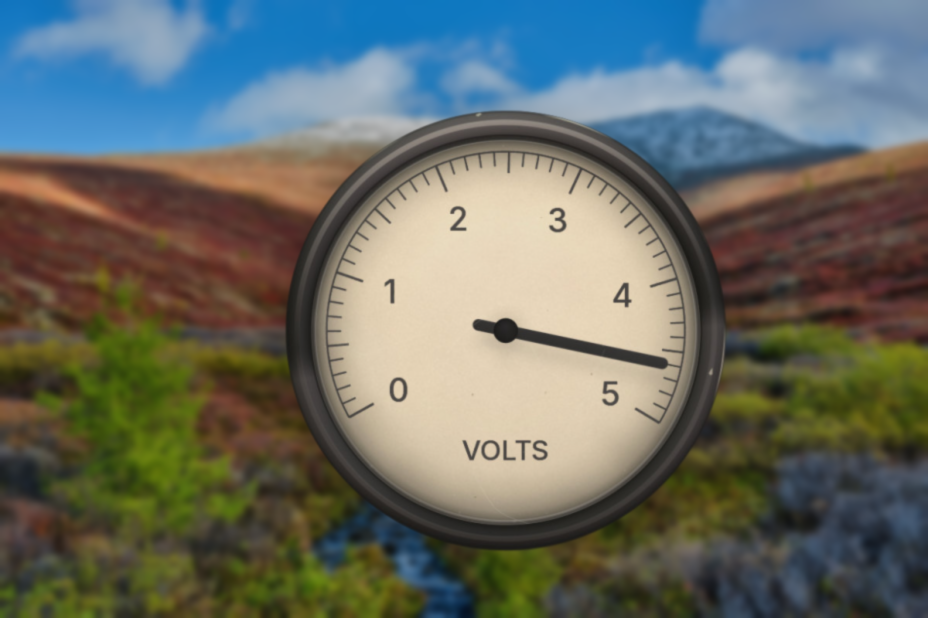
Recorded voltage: 4.6
